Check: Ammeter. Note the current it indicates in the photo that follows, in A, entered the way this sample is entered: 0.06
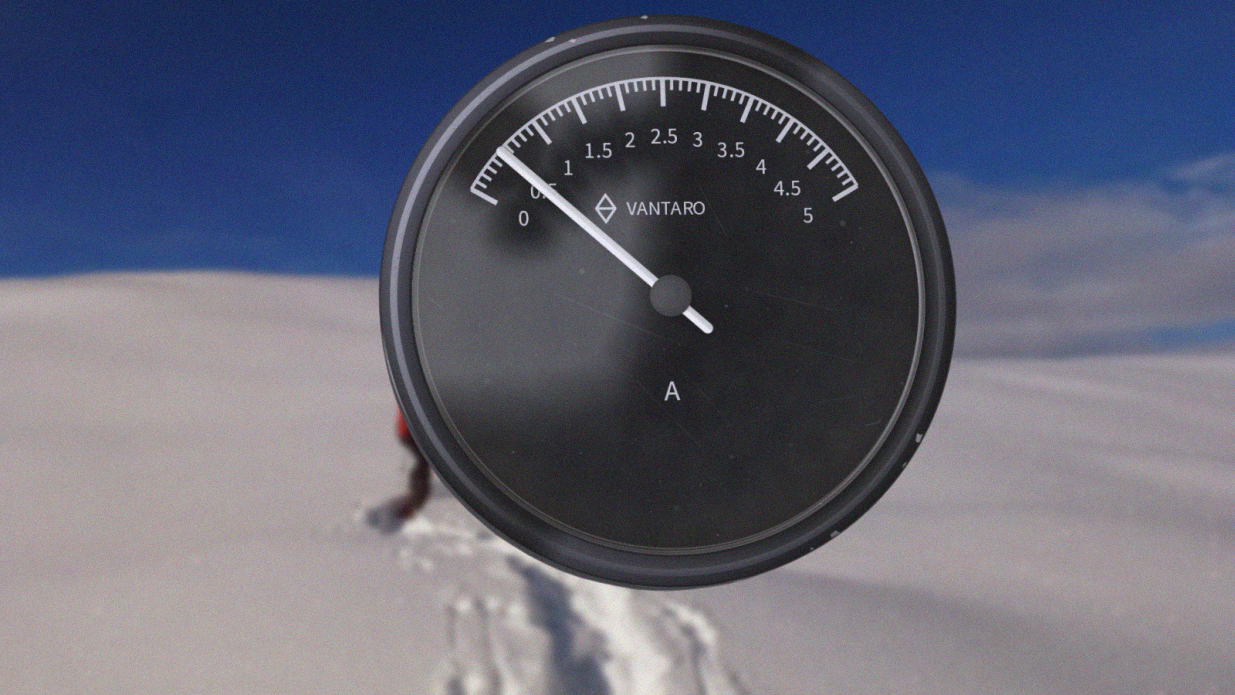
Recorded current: 0.5
